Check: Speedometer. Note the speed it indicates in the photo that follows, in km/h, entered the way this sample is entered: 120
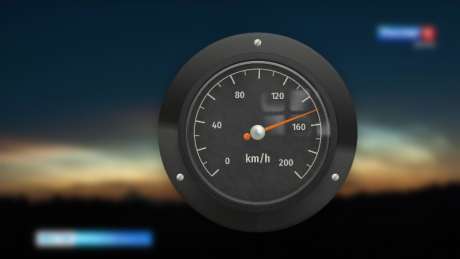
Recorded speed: 150
